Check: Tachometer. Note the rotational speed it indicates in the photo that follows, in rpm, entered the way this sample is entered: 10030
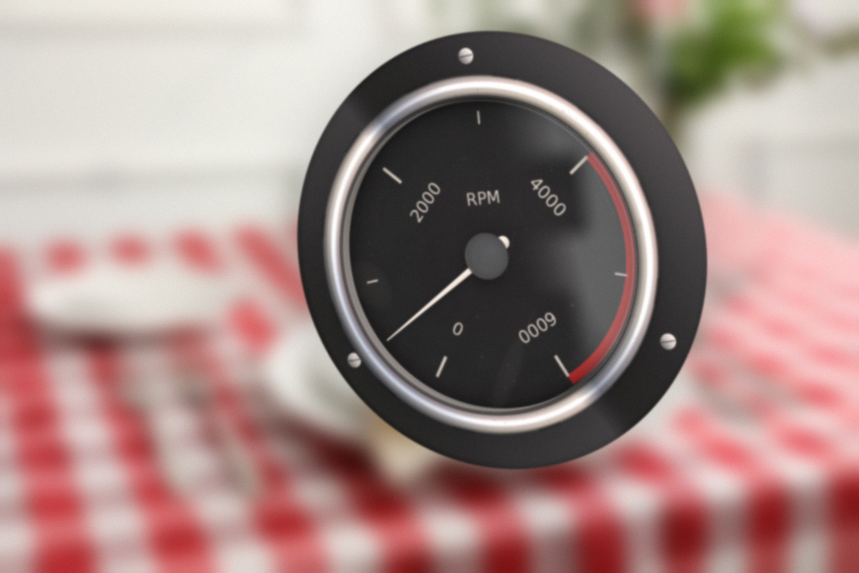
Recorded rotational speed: 500
